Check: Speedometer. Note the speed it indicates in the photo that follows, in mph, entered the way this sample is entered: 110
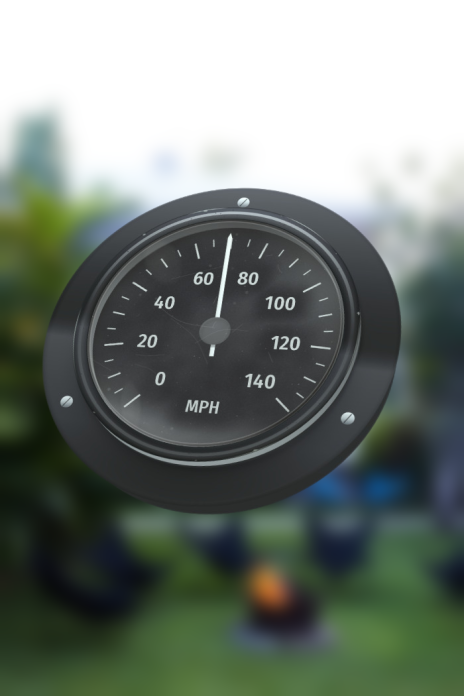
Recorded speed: 70
